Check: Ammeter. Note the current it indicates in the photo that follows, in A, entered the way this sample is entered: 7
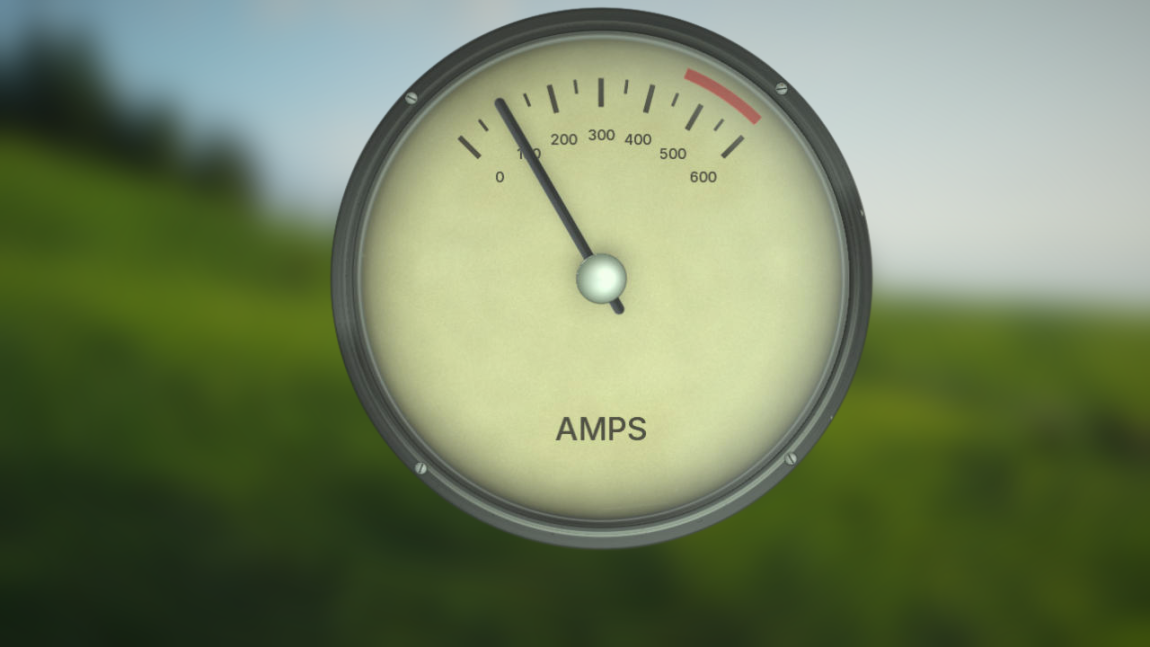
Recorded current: 100
